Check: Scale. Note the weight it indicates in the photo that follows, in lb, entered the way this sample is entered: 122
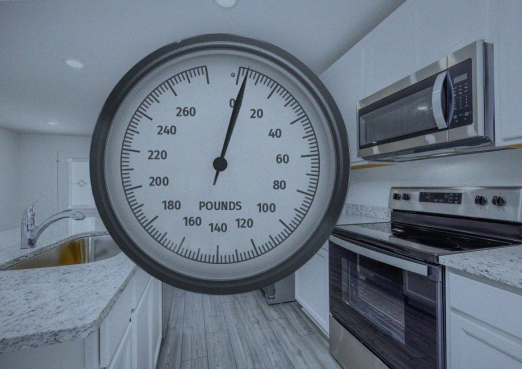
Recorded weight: 4
